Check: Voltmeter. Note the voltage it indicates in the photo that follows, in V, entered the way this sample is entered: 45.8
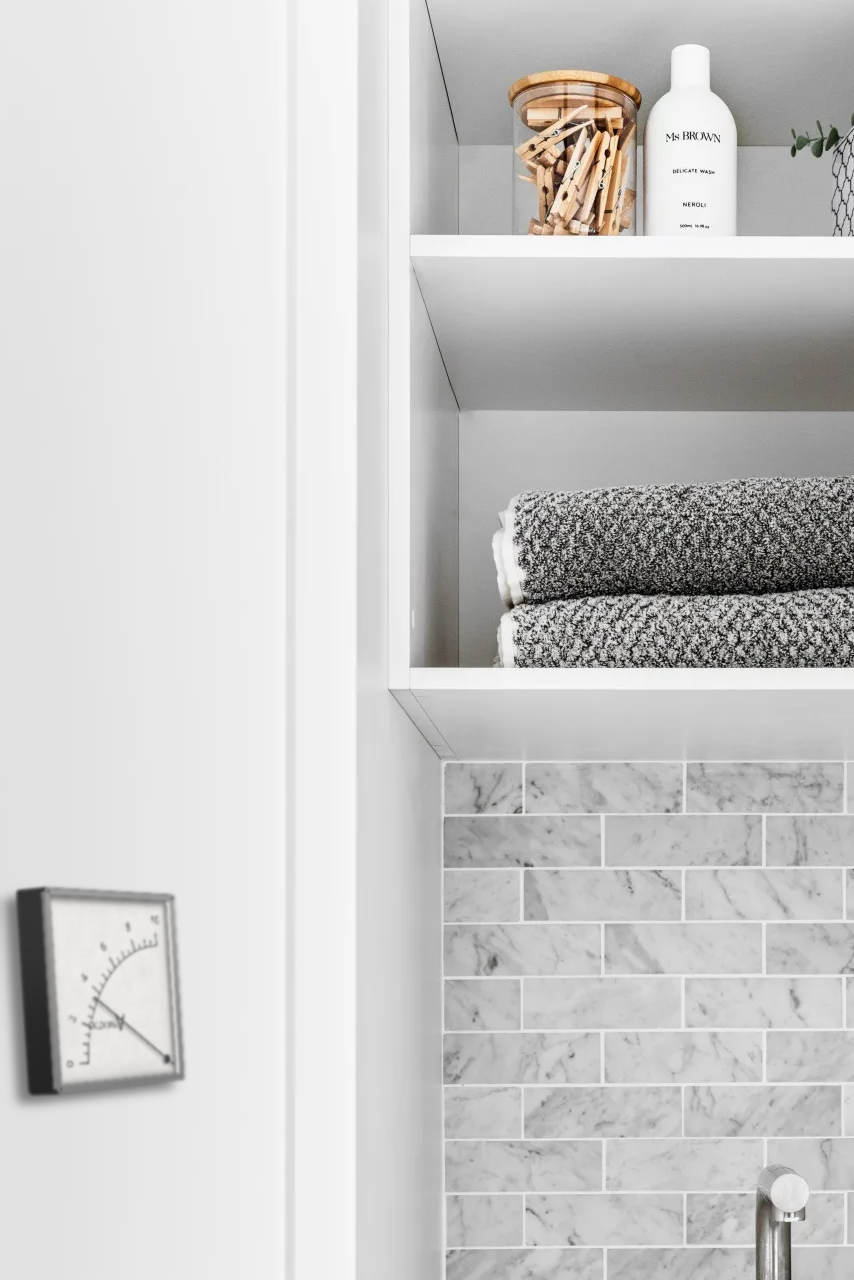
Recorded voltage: 3.5
